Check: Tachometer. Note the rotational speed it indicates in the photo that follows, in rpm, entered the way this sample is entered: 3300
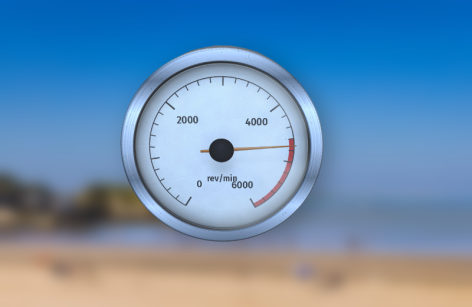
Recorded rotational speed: 4700
